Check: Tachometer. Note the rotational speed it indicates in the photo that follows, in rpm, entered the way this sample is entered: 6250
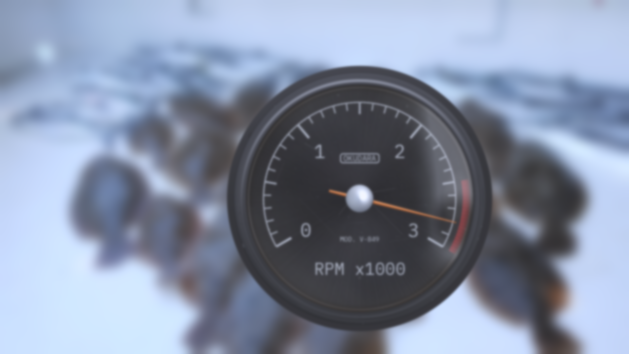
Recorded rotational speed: 2800
